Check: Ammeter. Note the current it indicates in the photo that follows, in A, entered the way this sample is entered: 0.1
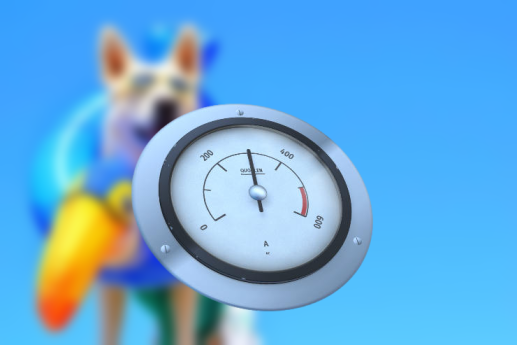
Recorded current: 300
